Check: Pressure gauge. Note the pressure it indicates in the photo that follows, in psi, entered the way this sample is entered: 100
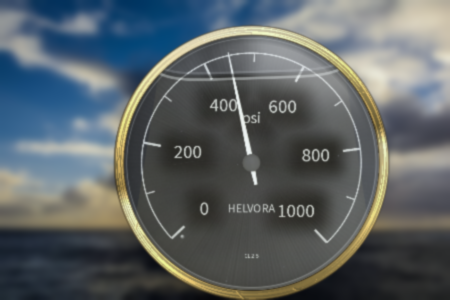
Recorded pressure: 450
